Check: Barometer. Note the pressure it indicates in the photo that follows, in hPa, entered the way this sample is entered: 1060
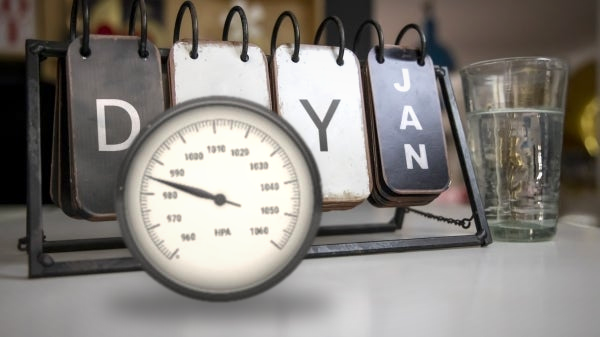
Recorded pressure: 985
